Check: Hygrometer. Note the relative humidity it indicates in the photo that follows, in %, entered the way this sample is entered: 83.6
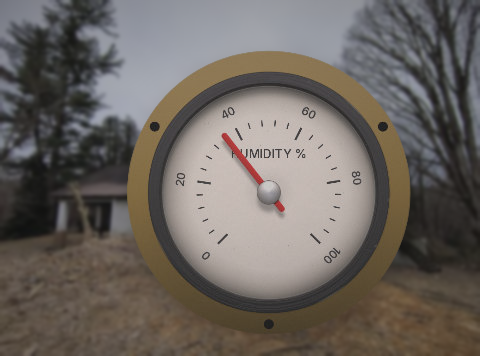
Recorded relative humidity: 36
